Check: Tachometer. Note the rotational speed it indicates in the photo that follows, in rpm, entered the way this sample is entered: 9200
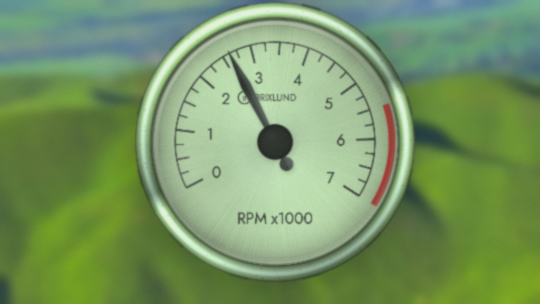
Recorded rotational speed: 2625
